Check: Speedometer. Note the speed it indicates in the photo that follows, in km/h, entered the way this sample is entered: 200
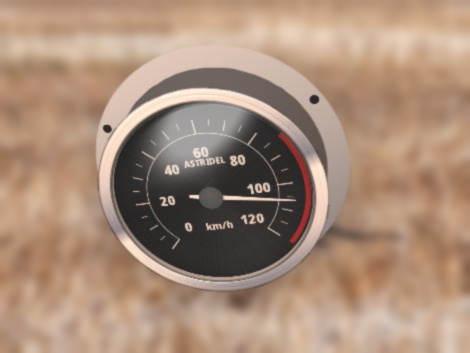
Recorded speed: 105
